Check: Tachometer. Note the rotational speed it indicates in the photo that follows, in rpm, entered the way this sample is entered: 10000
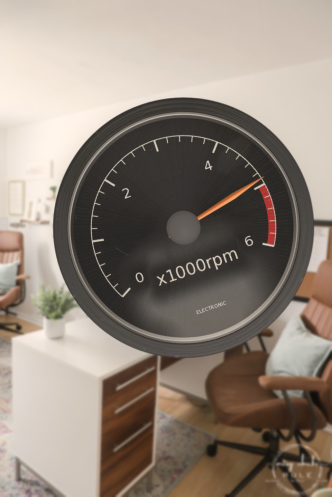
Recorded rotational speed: 4900
